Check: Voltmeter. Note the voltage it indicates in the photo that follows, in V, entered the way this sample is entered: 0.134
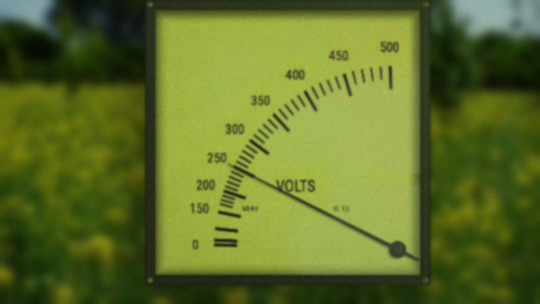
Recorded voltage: 250
